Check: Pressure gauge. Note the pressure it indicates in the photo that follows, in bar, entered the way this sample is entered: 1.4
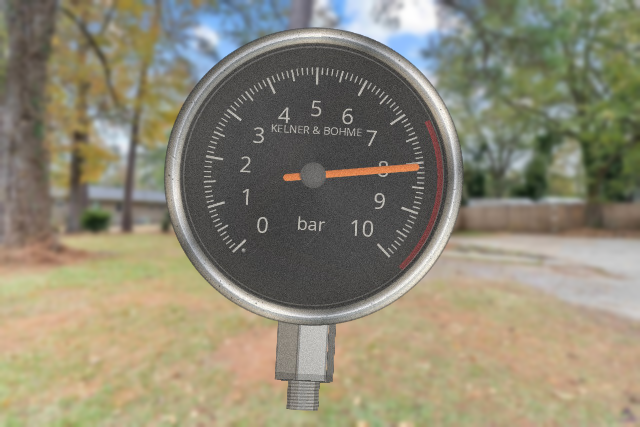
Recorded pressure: 8.1
